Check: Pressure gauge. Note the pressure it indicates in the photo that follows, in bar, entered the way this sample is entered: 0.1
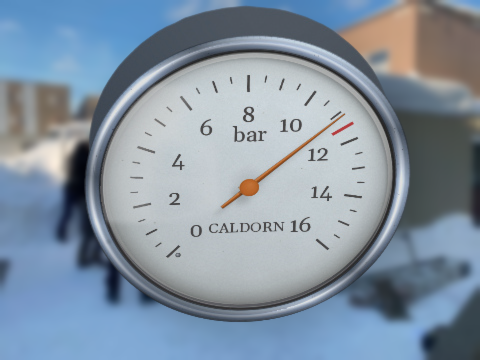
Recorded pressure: 11
